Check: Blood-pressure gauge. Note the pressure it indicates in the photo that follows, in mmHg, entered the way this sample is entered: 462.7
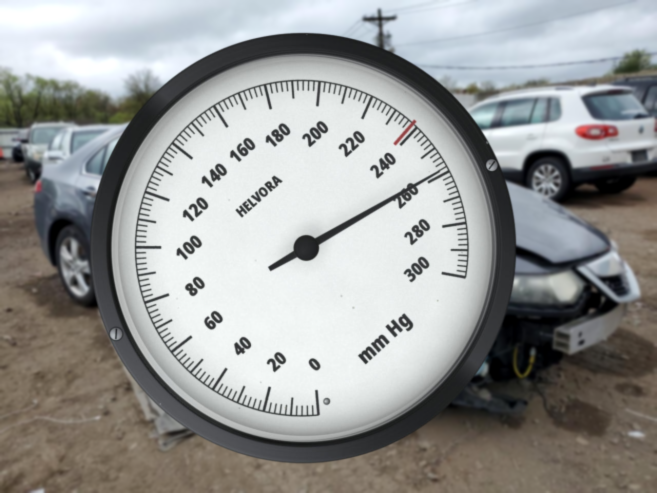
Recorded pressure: 258
